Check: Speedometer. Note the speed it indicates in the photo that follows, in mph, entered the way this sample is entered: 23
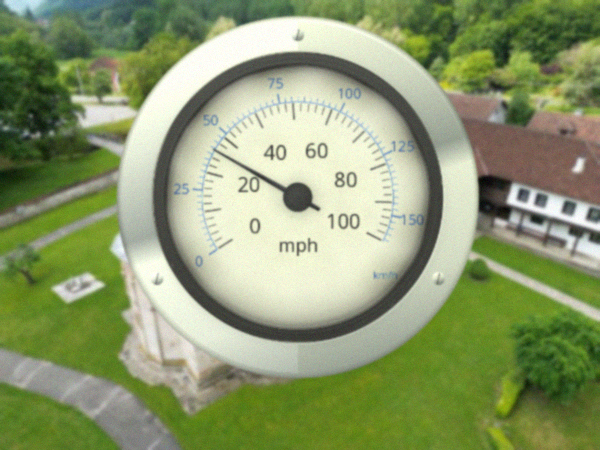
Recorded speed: 26
